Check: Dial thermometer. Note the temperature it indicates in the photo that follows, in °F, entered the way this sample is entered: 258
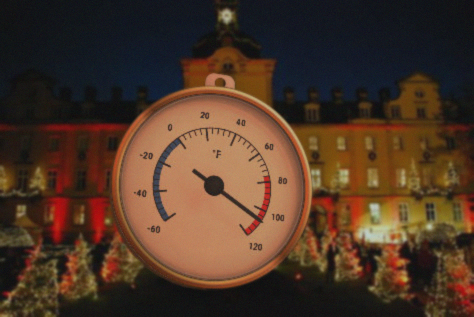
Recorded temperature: 108
